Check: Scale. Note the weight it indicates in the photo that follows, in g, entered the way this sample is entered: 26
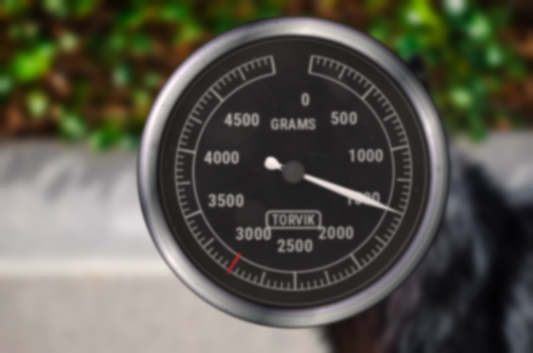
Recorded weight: 1500
